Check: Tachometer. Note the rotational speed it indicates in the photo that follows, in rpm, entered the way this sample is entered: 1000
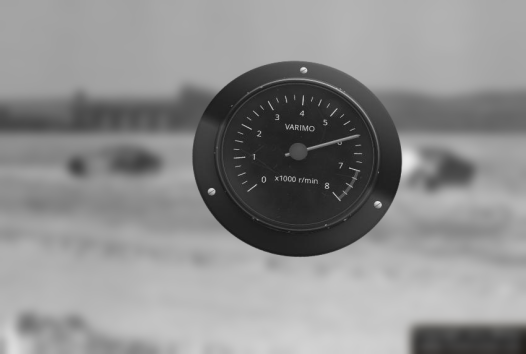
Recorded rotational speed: 6000
